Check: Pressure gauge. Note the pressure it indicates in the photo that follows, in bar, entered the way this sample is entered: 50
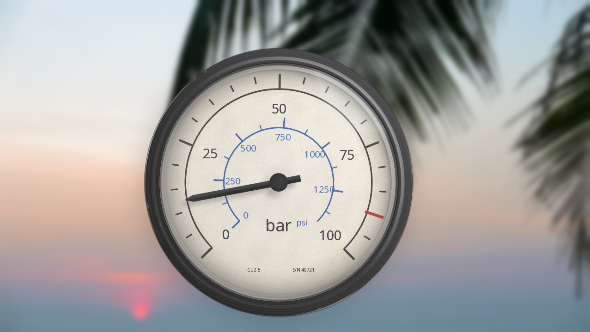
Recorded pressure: 12.5
